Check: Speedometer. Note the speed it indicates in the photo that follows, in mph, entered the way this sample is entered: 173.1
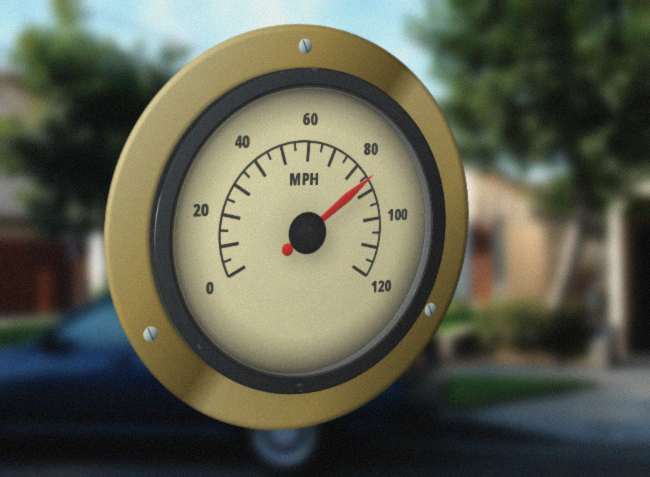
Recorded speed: 85
